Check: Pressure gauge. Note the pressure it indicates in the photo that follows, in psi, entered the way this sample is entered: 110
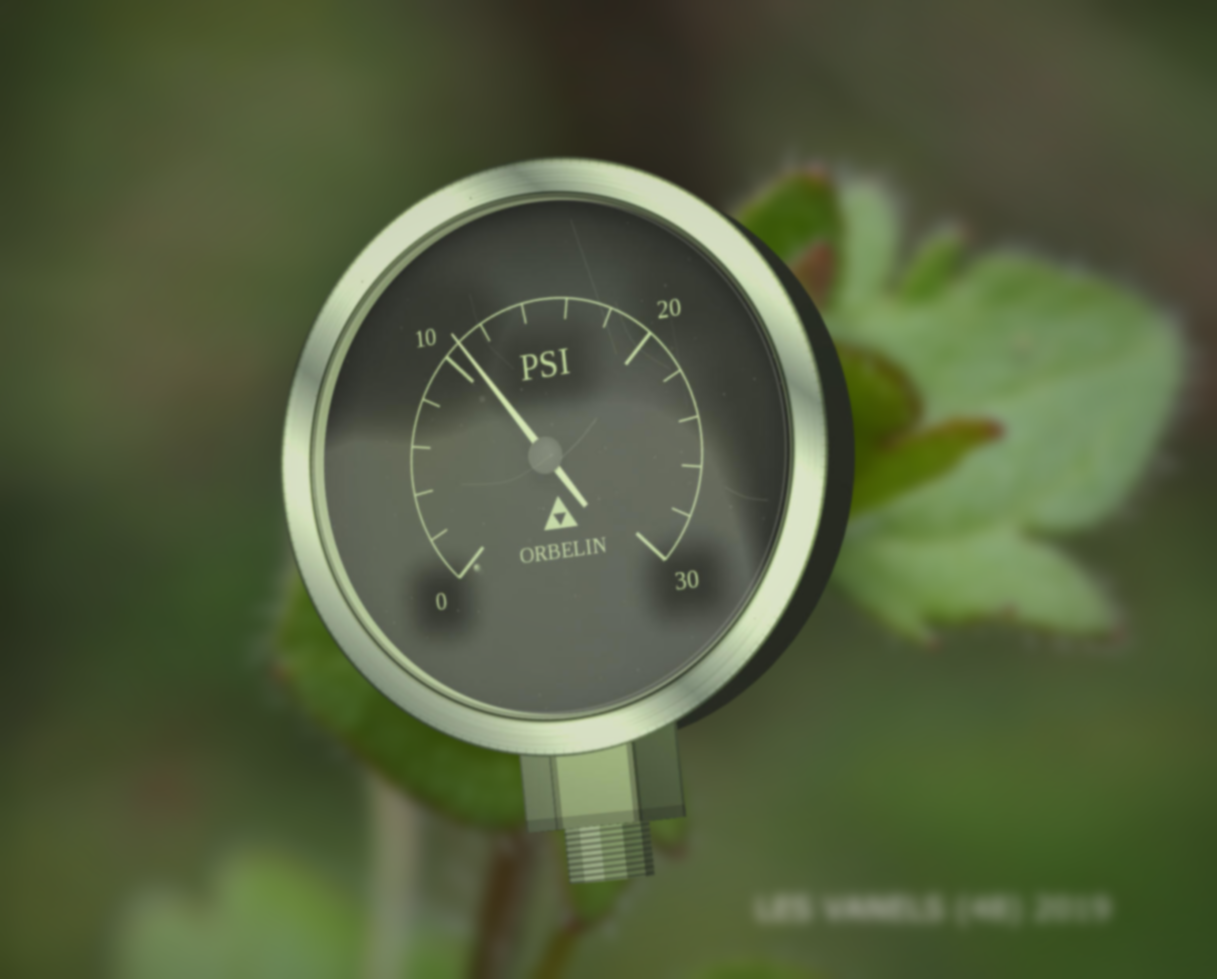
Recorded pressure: 11
